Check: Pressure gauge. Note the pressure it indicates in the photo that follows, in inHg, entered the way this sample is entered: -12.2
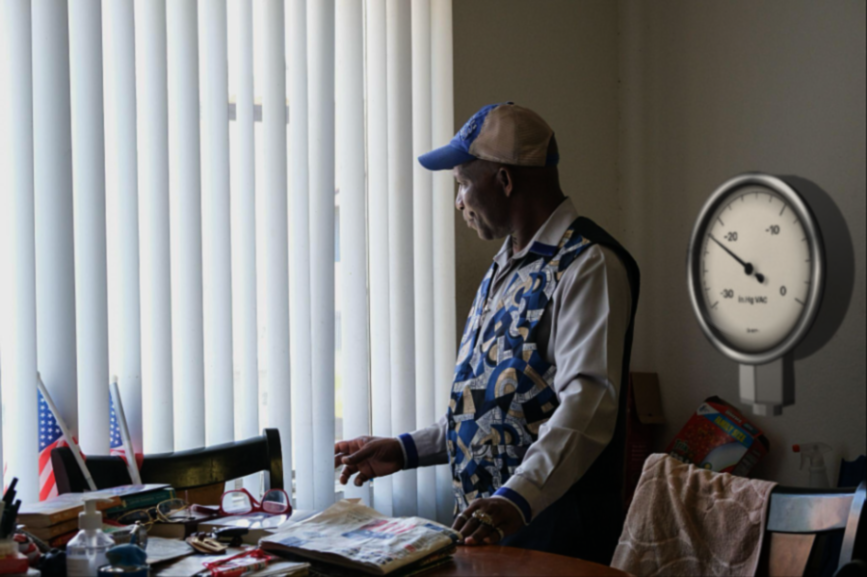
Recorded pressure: -22
